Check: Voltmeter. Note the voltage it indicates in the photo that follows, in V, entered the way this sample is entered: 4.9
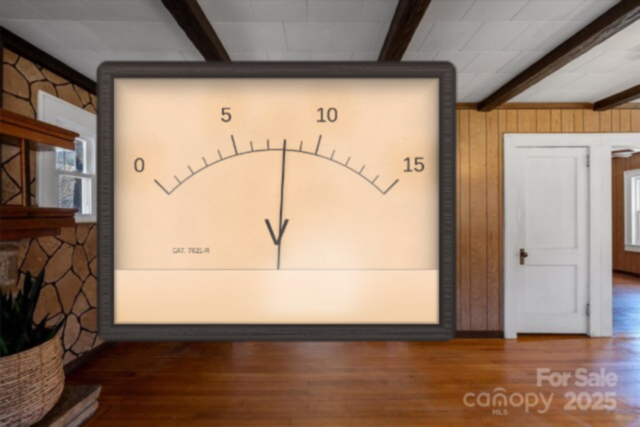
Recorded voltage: 8
